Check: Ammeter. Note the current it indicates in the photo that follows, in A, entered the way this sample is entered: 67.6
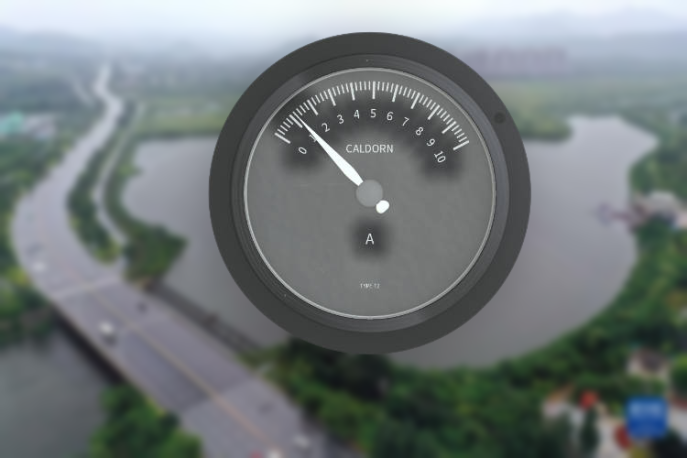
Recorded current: 1.2
